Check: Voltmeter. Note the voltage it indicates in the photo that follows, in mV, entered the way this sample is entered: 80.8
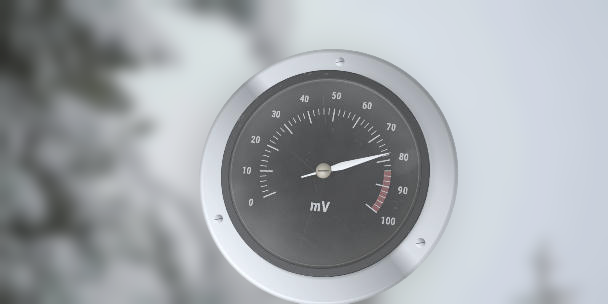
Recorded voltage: 78
